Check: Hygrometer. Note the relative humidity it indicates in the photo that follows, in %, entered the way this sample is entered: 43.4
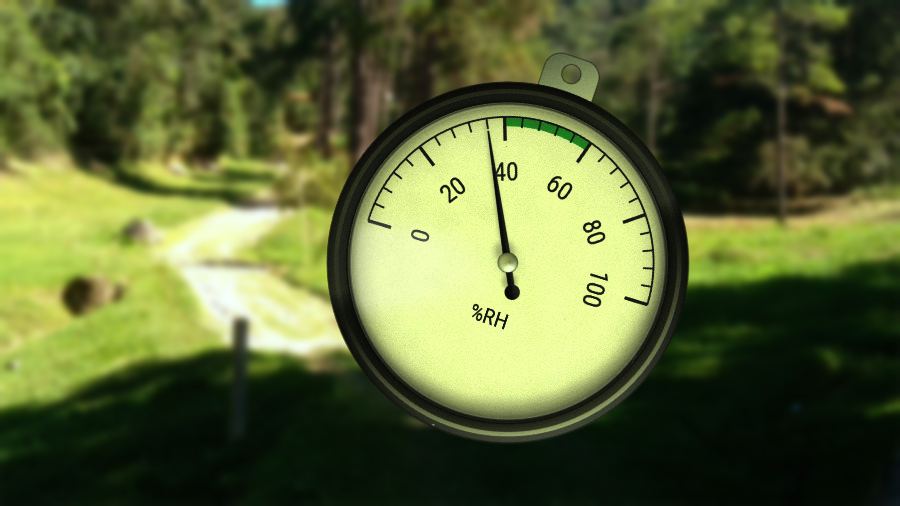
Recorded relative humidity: 36
